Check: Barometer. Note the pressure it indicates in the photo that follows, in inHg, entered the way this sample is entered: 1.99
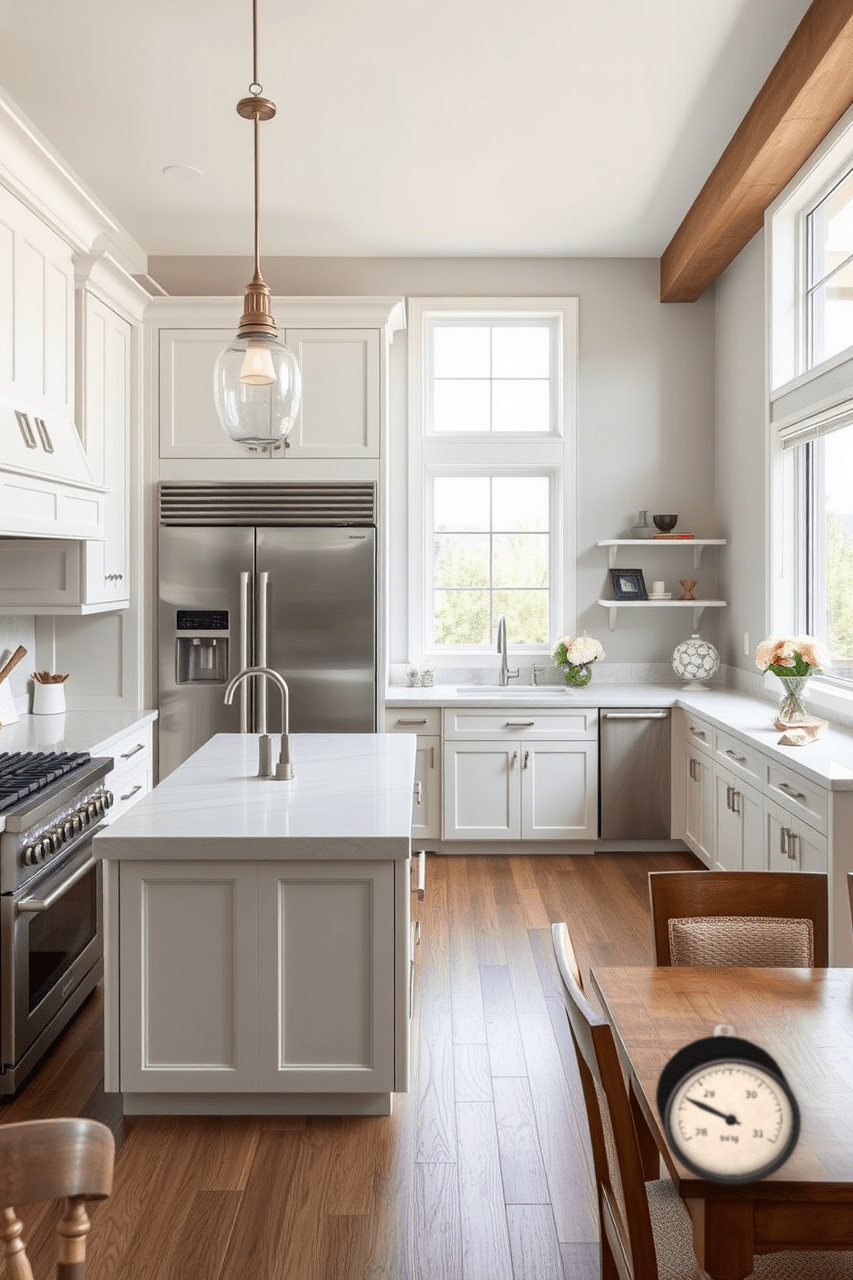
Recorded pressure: 28.7
